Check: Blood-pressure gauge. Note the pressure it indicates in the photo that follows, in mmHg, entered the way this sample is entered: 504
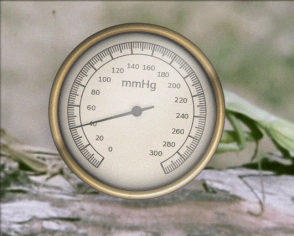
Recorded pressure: 40
